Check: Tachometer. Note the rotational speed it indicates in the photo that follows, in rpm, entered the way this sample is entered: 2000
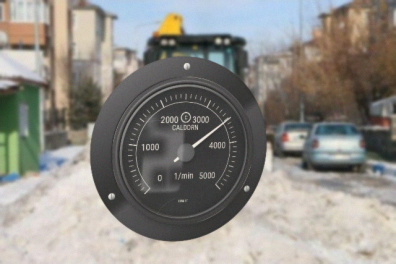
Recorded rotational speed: 3500
